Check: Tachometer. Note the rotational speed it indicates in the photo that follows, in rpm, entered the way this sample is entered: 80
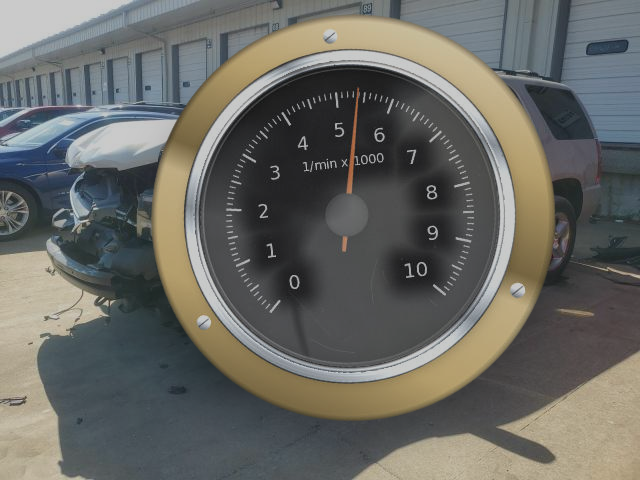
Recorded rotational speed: 5400
